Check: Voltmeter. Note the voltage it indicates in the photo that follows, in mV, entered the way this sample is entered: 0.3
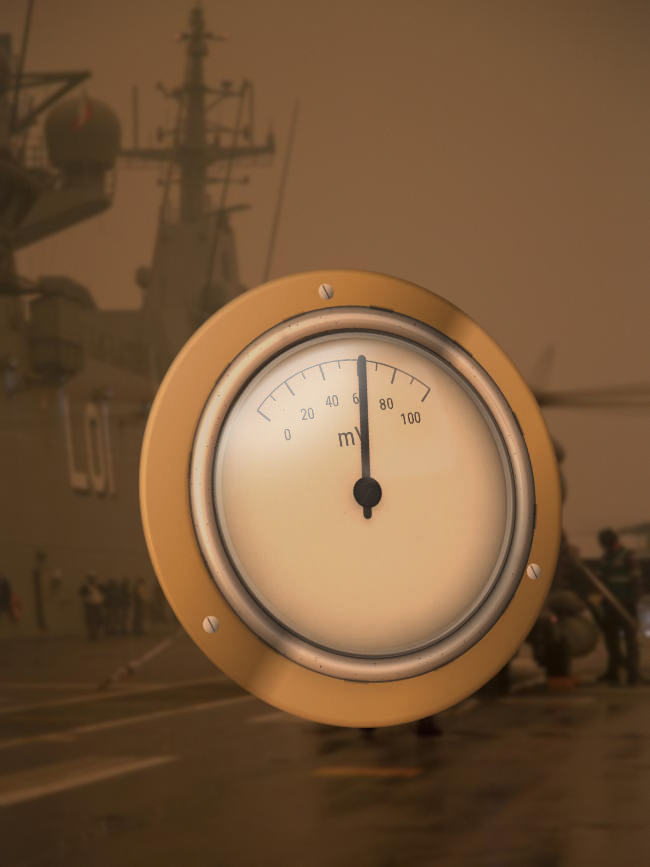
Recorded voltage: 60
